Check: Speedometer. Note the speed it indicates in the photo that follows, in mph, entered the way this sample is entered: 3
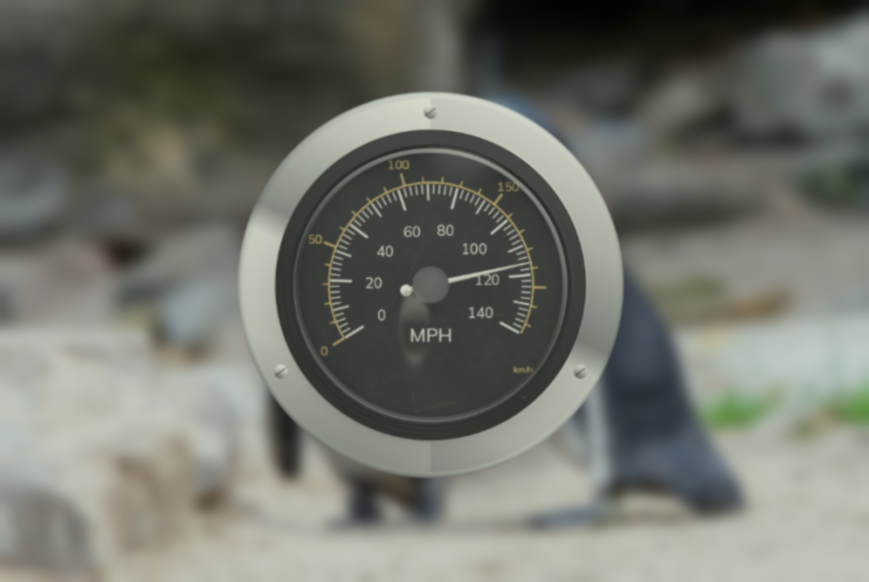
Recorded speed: 116
